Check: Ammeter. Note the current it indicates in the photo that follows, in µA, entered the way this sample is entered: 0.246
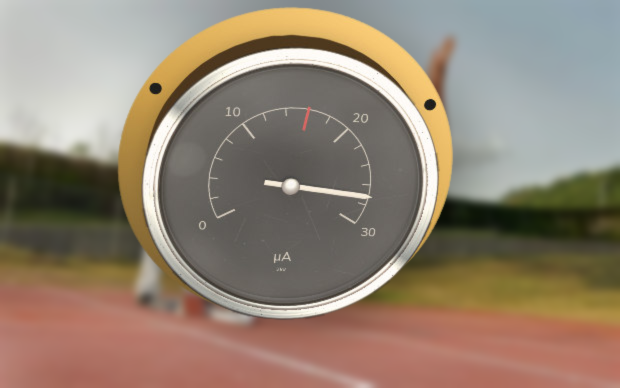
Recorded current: 27
